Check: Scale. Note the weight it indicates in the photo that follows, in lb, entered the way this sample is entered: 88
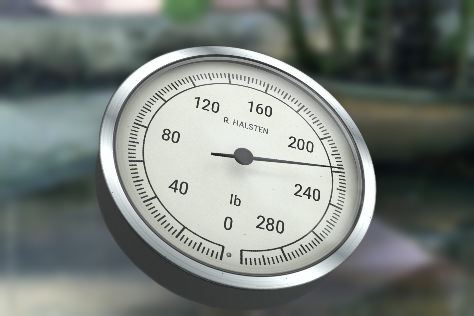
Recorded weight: 220
